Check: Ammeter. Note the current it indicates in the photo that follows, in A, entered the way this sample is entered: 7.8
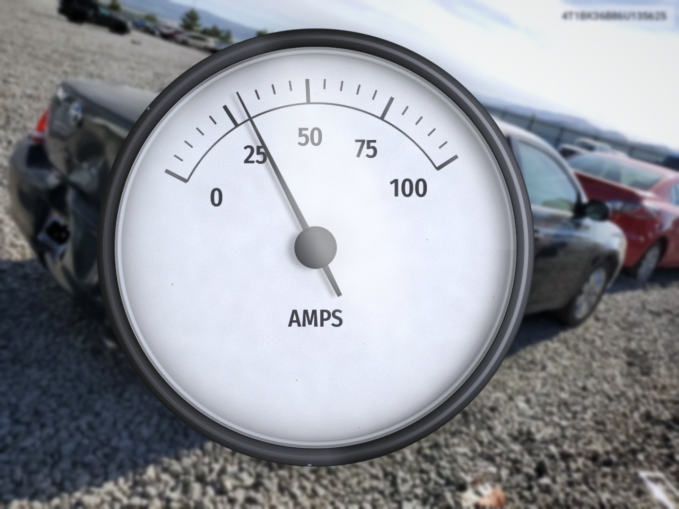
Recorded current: 30
